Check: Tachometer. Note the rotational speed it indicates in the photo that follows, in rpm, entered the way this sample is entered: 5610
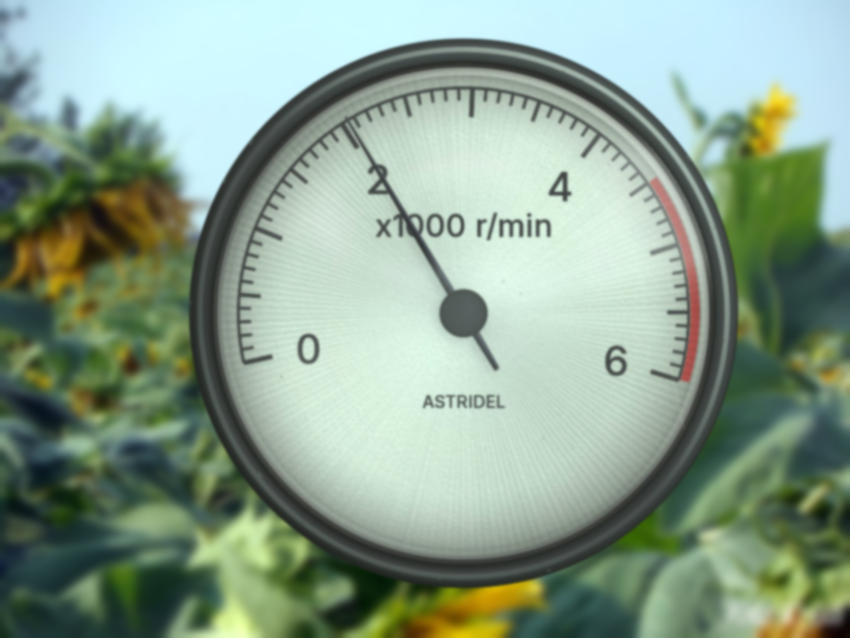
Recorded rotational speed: 2050
